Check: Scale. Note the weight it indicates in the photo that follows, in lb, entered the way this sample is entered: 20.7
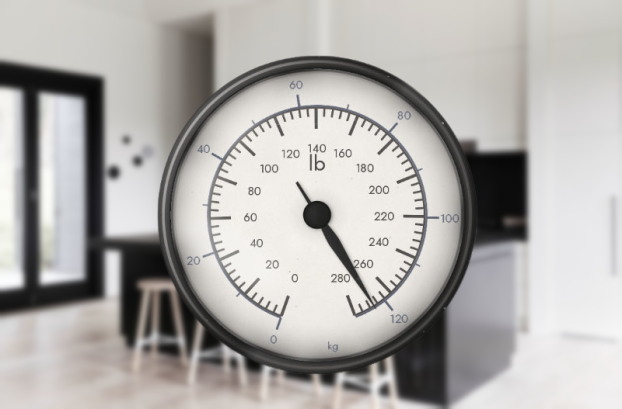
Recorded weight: 270
